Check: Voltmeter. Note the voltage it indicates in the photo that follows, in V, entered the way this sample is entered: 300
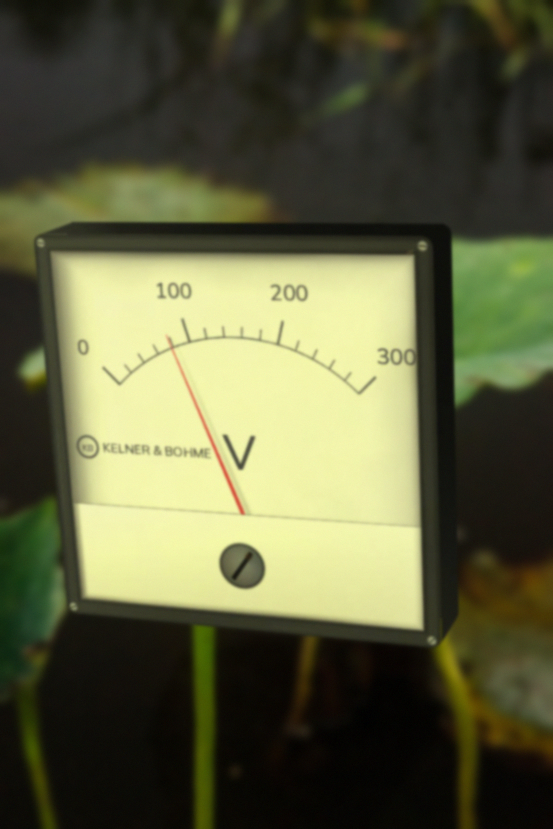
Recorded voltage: 80
